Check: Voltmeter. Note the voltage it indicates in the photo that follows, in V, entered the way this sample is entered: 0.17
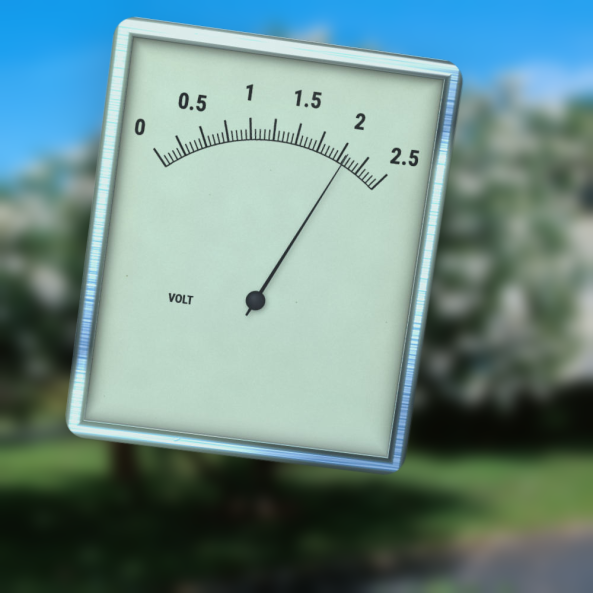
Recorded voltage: 2.05
